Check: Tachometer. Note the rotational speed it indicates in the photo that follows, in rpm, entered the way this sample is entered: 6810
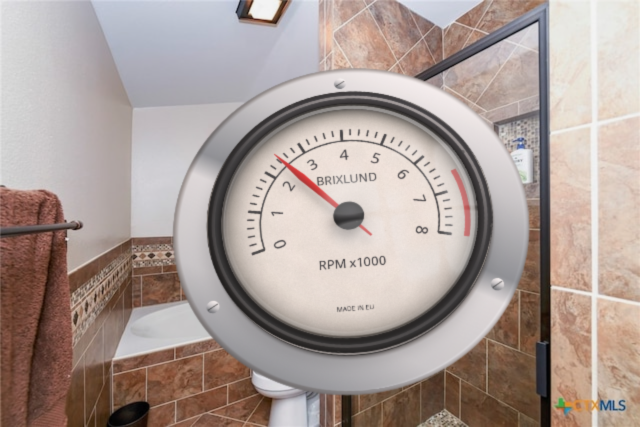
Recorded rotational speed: 2400
